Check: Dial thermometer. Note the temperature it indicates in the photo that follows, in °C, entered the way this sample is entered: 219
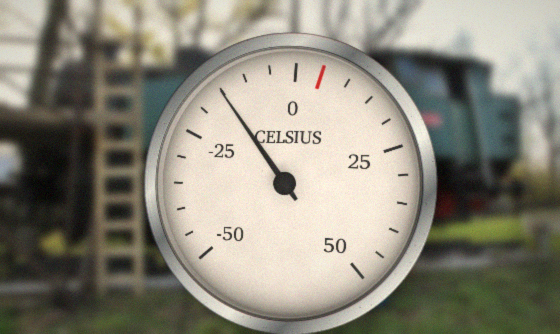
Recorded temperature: -15
